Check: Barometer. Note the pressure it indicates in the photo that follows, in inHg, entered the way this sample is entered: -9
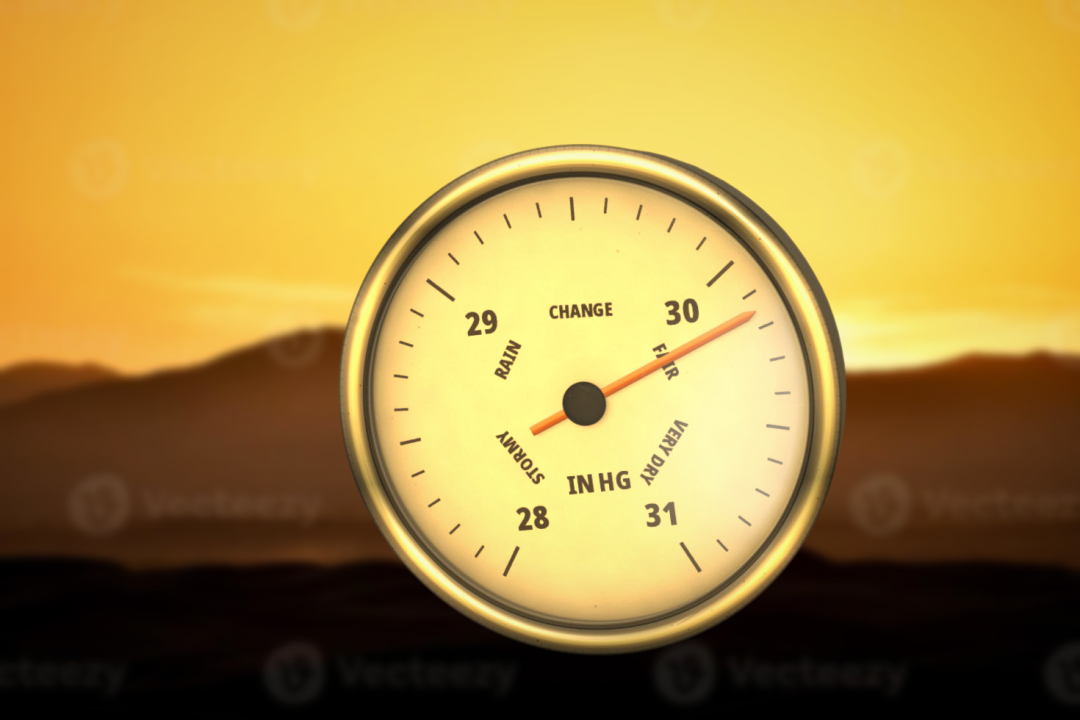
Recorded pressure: 30.15
